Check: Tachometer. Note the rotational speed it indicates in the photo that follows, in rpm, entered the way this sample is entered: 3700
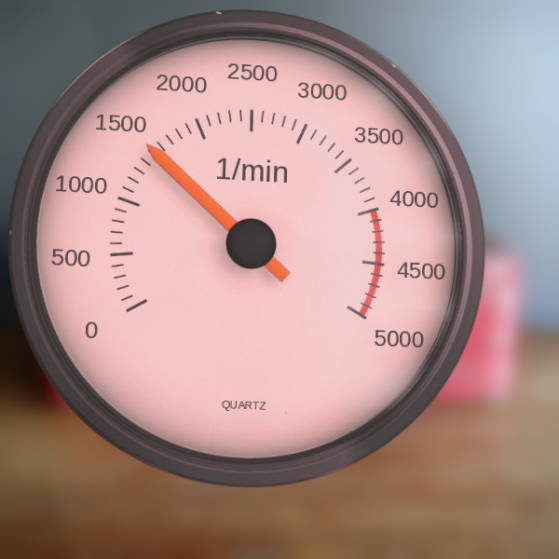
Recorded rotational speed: 1500
